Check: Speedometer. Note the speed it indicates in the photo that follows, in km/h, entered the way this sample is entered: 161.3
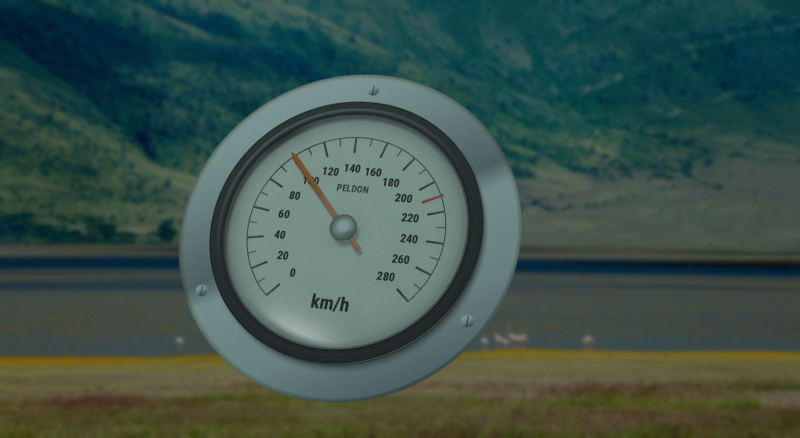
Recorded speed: 100
